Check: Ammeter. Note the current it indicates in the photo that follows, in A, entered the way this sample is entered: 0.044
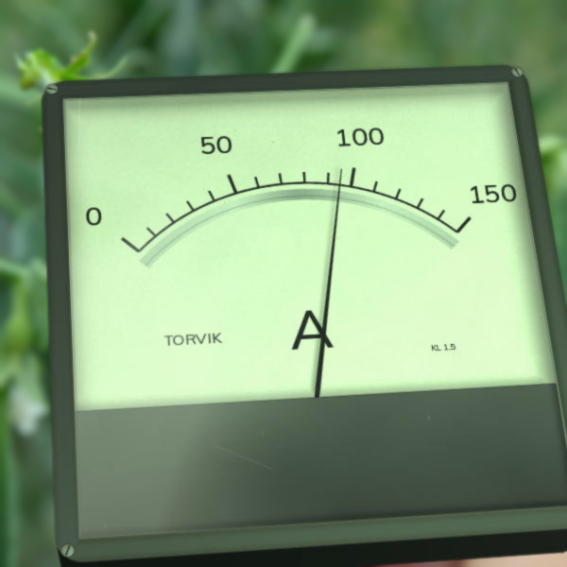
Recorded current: 95
